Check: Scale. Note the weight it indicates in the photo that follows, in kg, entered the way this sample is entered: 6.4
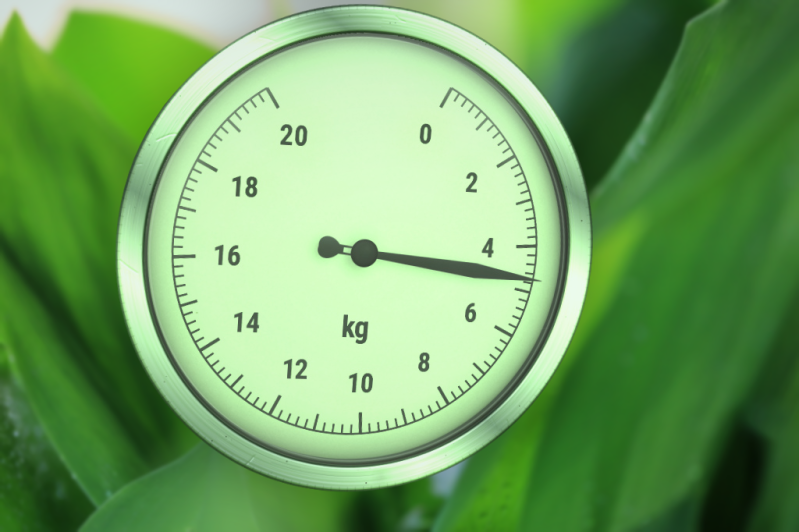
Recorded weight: 4.7
